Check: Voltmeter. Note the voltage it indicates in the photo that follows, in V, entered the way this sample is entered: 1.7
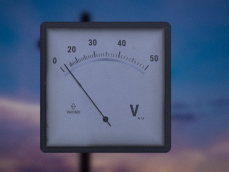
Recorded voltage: 10
